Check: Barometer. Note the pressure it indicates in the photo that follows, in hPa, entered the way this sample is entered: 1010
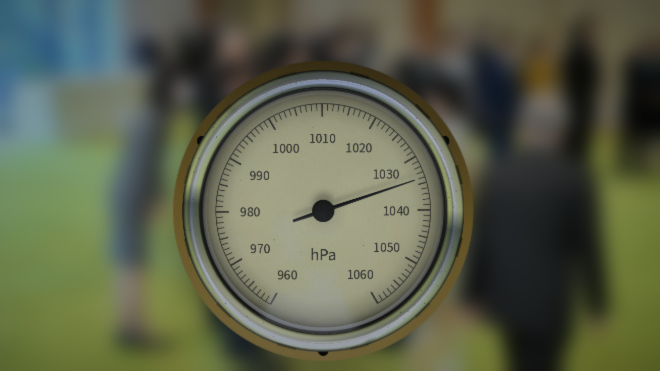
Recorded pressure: 1034
